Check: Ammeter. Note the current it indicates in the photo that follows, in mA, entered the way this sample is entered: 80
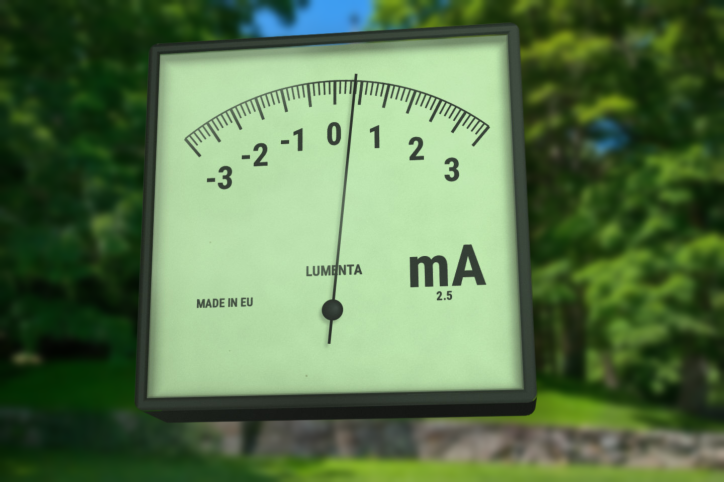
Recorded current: 0.4
